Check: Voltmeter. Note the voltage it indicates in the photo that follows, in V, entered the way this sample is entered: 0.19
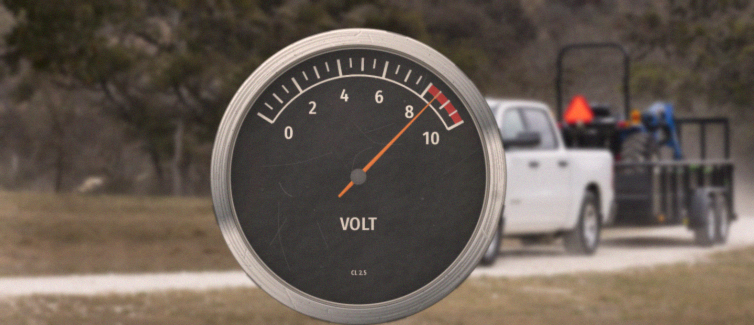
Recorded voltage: 8.5
